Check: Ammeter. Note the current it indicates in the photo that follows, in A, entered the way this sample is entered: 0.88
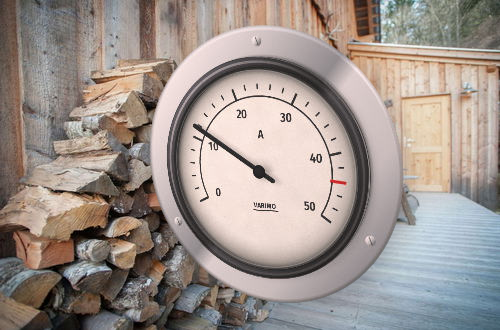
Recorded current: 12
